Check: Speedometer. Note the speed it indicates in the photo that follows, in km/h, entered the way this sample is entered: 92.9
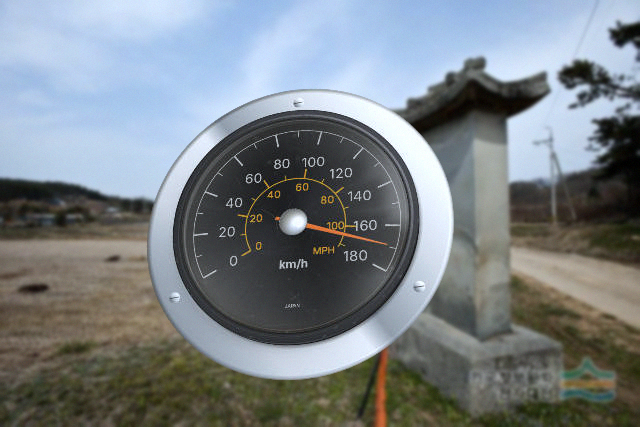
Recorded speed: 170
